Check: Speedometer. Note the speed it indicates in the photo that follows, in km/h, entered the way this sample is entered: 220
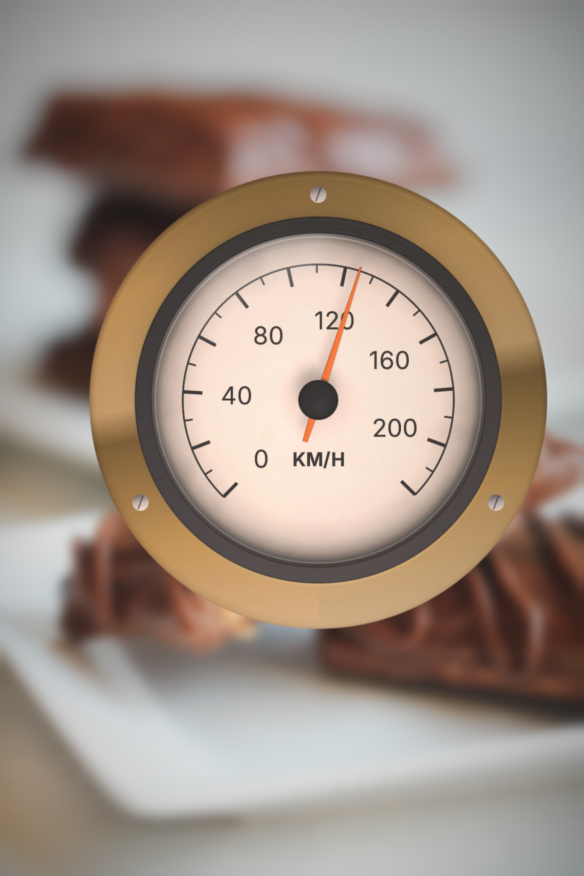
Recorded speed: 125
